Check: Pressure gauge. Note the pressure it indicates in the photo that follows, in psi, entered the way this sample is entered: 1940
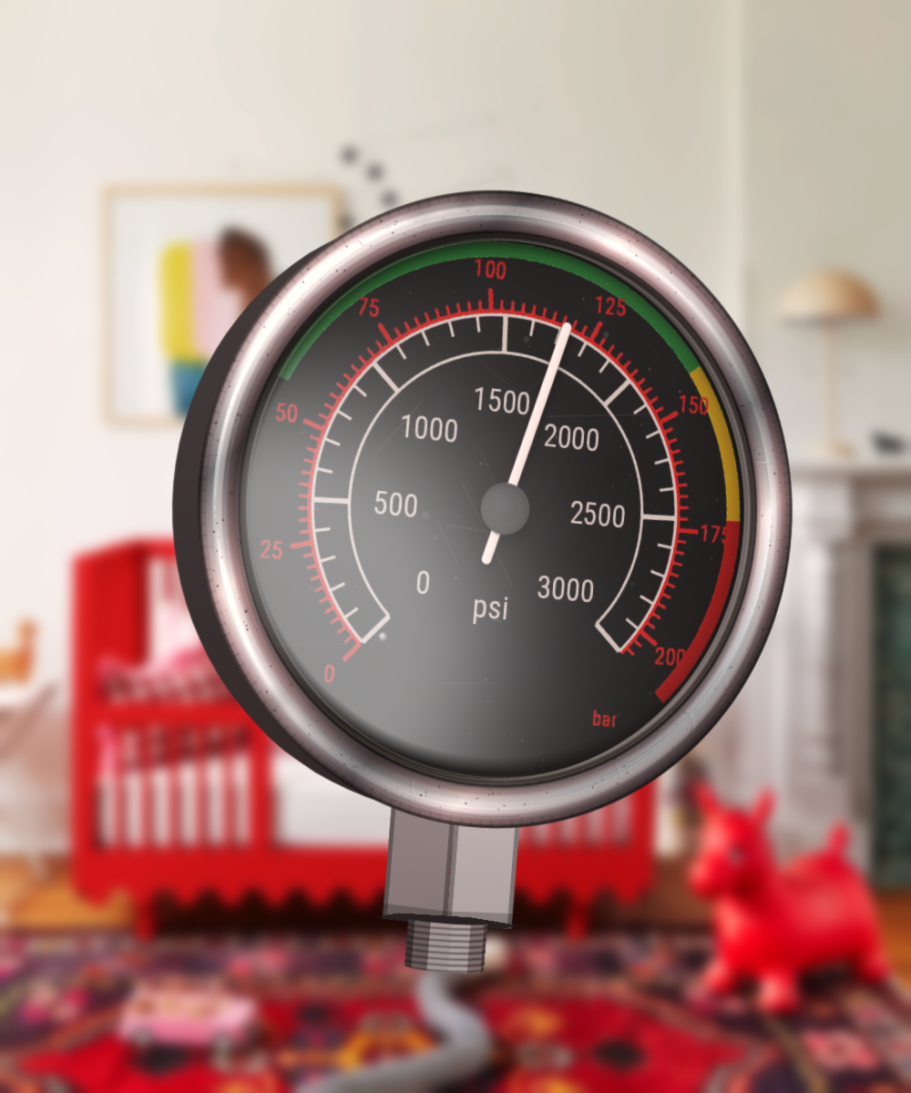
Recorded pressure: 1700
